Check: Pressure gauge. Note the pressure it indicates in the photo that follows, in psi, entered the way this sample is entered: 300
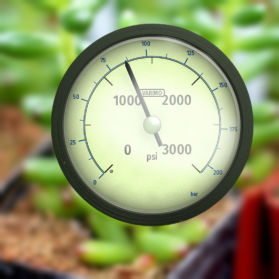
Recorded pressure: 1250
